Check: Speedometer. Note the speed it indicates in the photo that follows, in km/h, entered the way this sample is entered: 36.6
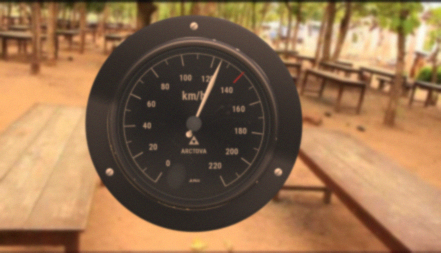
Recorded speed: 125
